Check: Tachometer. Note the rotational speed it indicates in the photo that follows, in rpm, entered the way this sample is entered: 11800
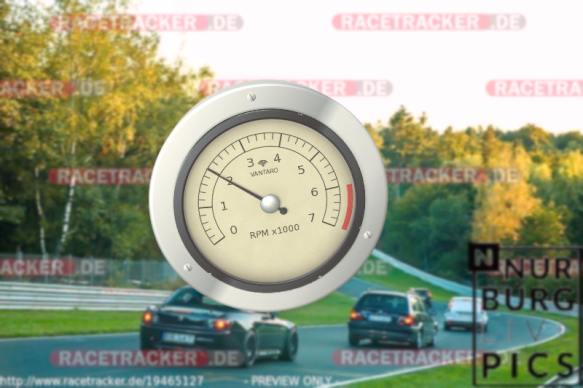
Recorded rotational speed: 2000
